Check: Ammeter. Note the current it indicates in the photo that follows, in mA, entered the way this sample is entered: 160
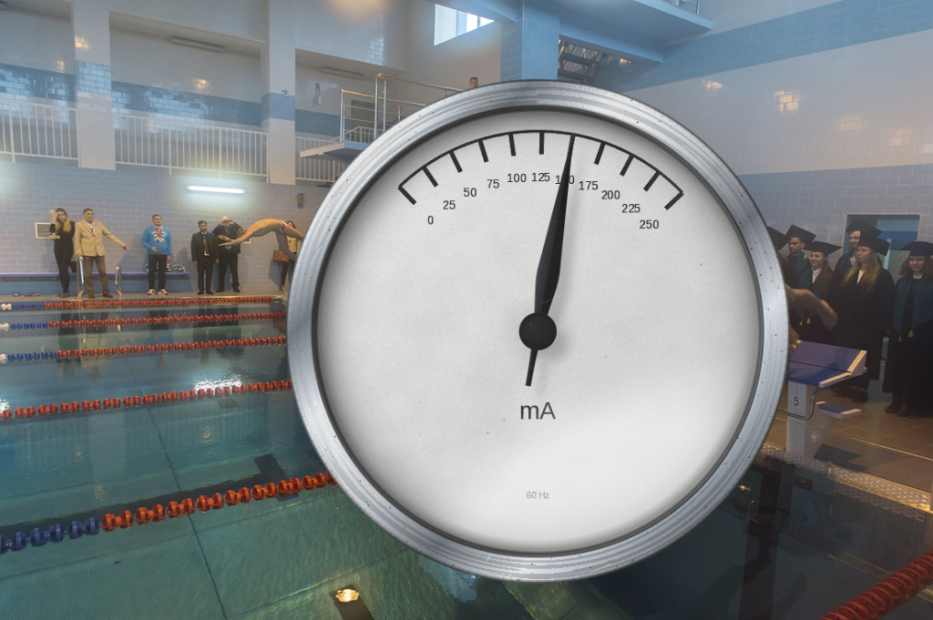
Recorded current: 150
